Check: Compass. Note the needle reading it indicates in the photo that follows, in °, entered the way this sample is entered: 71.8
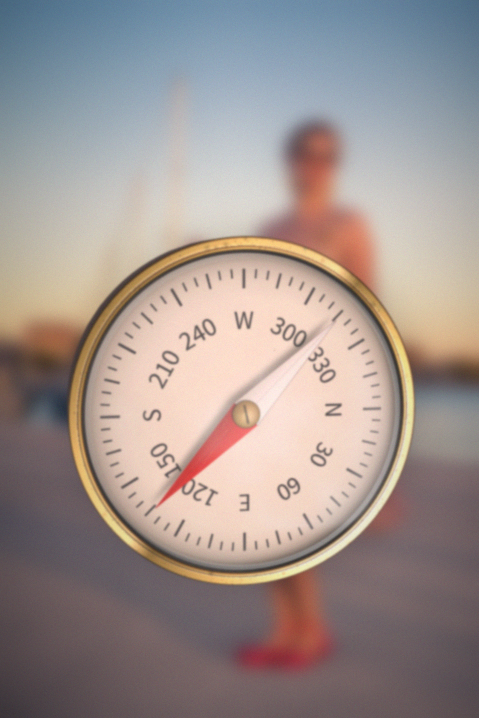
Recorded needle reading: 135
